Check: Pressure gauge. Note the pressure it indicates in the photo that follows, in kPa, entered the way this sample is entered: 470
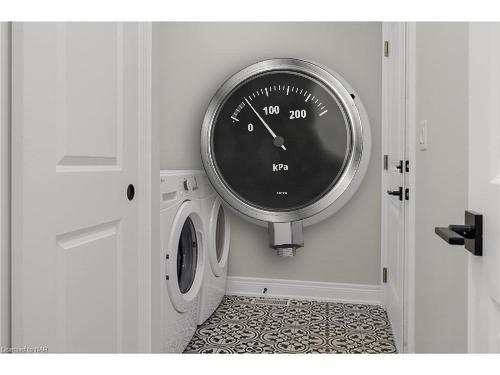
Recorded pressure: 50
